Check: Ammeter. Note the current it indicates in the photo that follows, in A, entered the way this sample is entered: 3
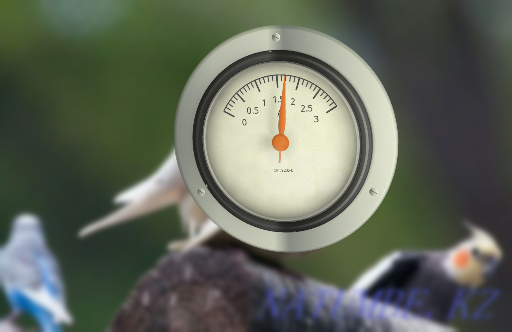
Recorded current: 1.7
